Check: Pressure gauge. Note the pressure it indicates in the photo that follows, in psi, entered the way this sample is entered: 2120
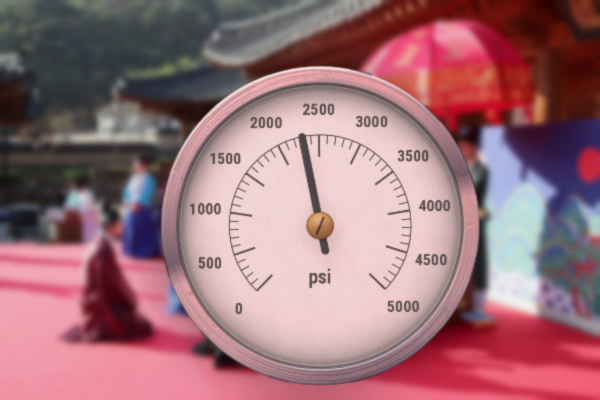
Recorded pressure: 2300
